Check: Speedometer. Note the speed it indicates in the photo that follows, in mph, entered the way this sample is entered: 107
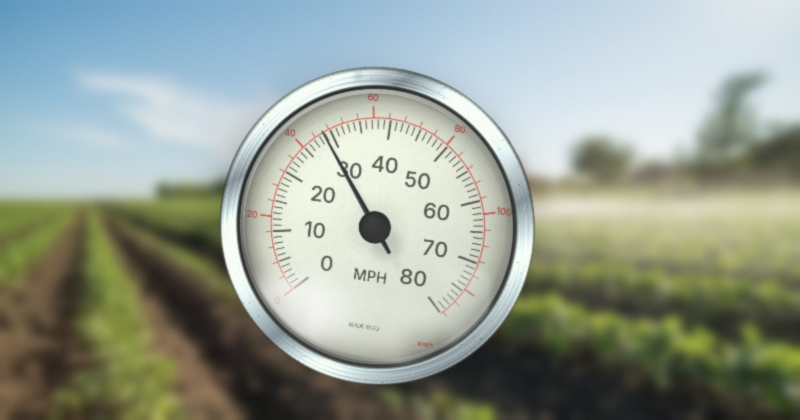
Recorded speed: 29
